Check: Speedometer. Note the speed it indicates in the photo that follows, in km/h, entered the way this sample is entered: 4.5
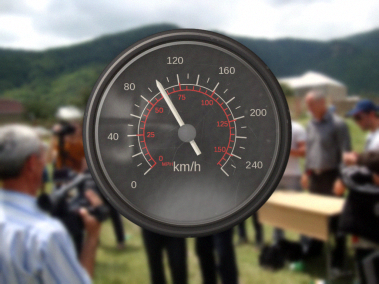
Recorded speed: 100
